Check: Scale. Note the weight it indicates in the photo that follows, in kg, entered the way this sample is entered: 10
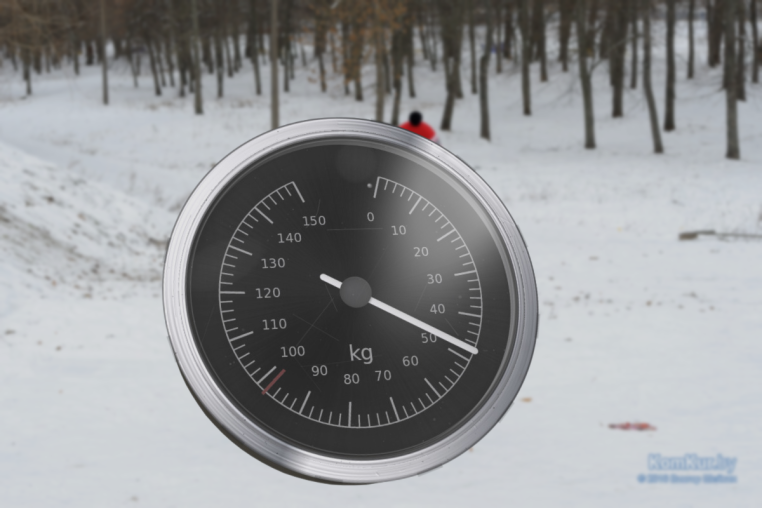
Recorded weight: 48
